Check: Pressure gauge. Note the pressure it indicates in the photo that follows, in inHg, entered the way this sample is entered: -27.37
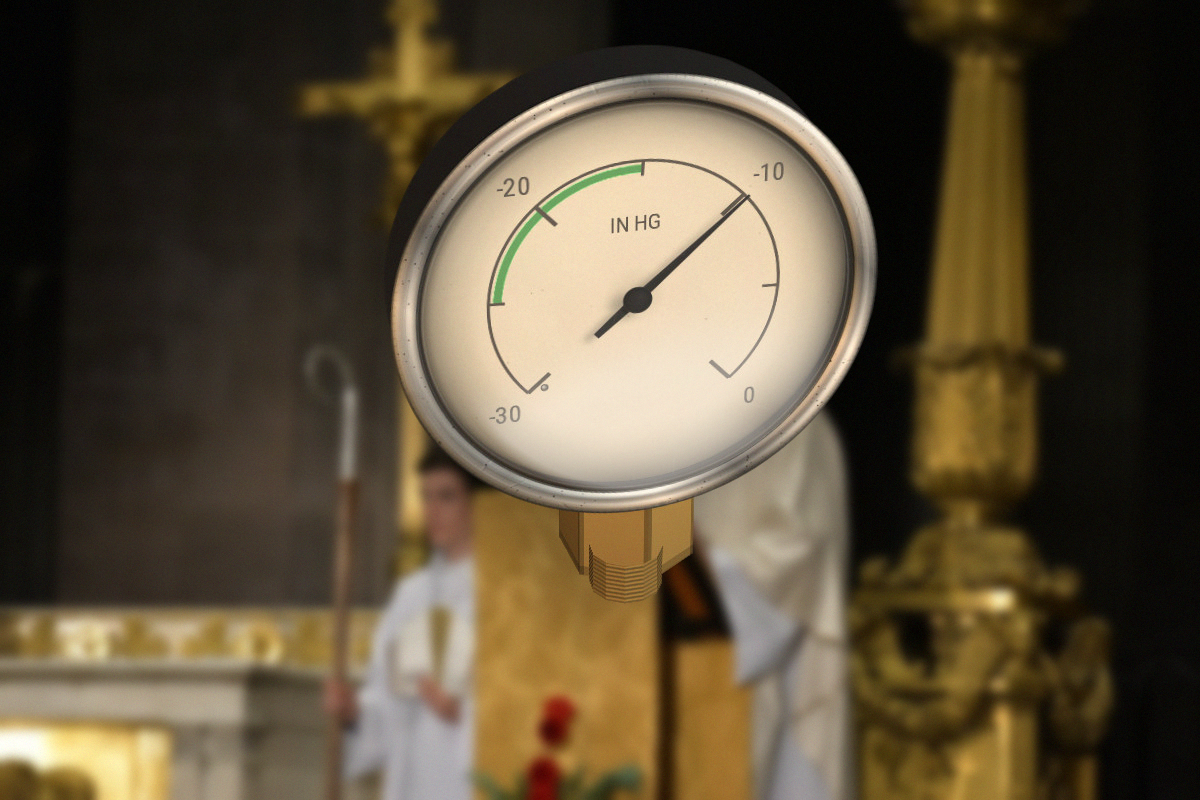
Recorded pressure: -10
